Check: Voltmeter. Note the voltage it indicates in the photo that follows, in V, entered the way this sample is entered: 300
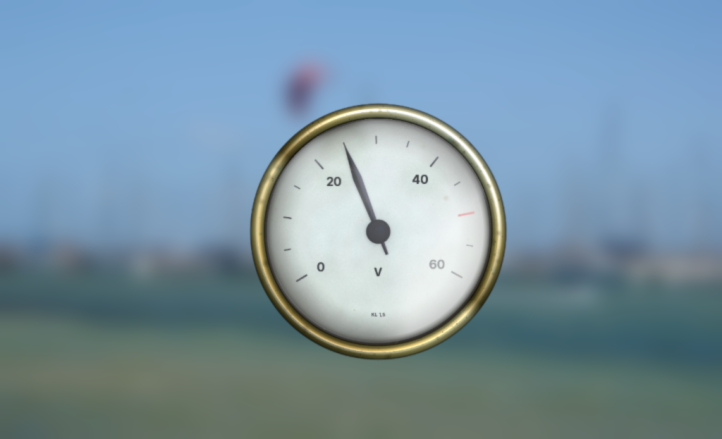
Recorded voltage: 25
